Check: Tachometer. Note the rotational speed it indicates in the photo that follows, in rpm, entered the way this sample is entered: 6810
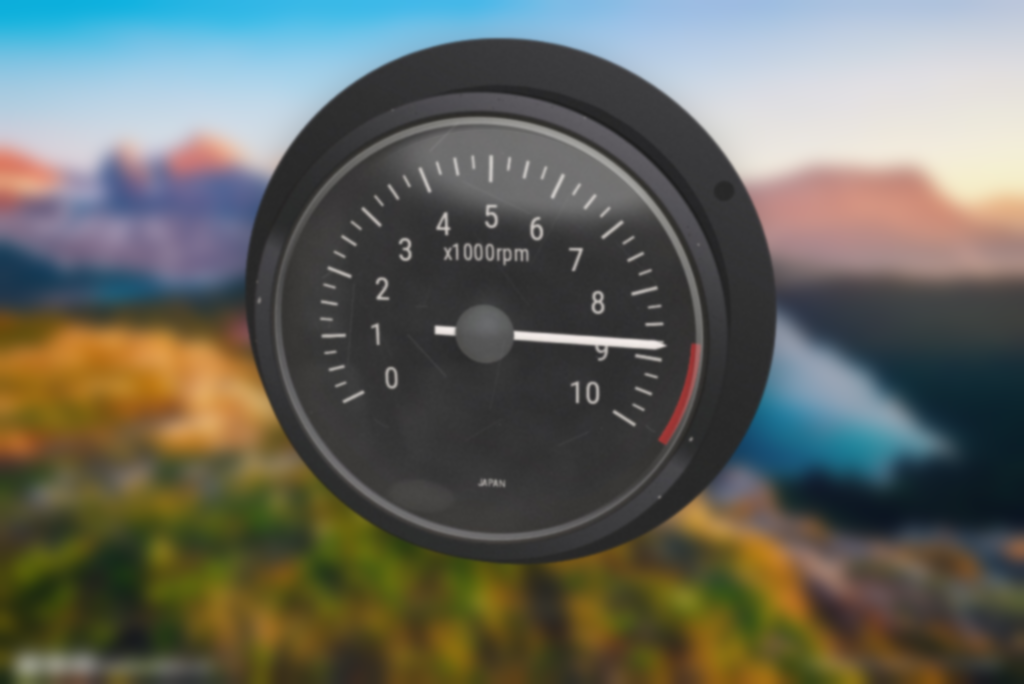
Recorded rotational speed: 8750
